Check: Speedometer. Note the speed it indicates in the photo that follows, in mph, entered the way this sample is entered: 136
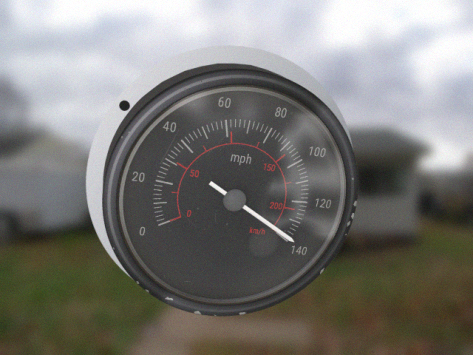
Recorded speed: 138
